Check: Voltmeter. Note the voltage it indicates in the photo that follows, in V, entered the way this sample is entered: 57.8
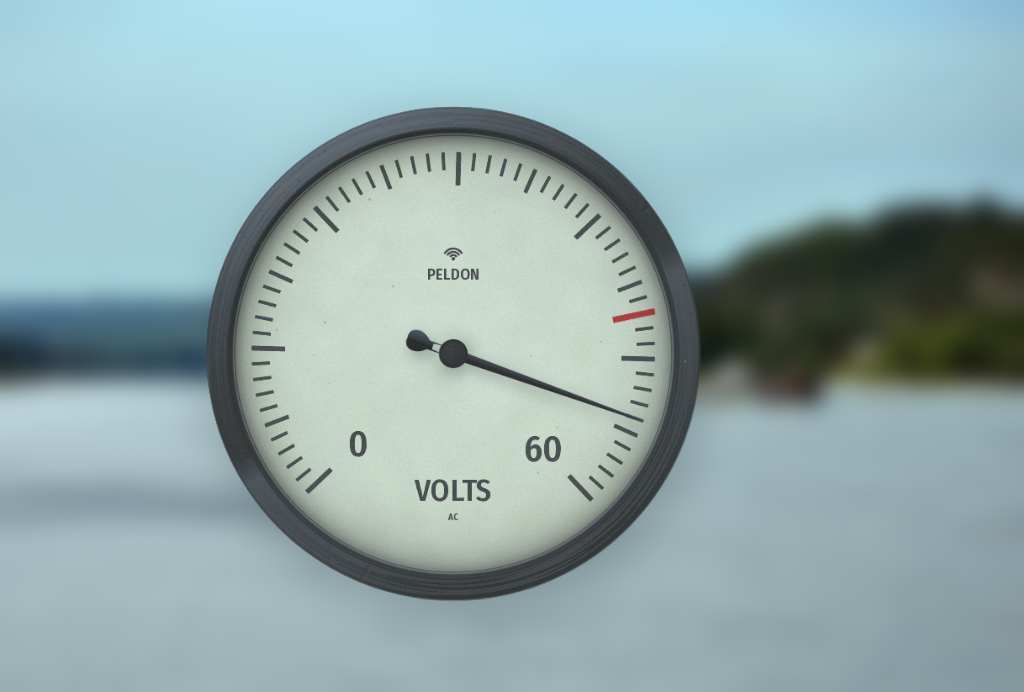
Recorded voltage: 54
